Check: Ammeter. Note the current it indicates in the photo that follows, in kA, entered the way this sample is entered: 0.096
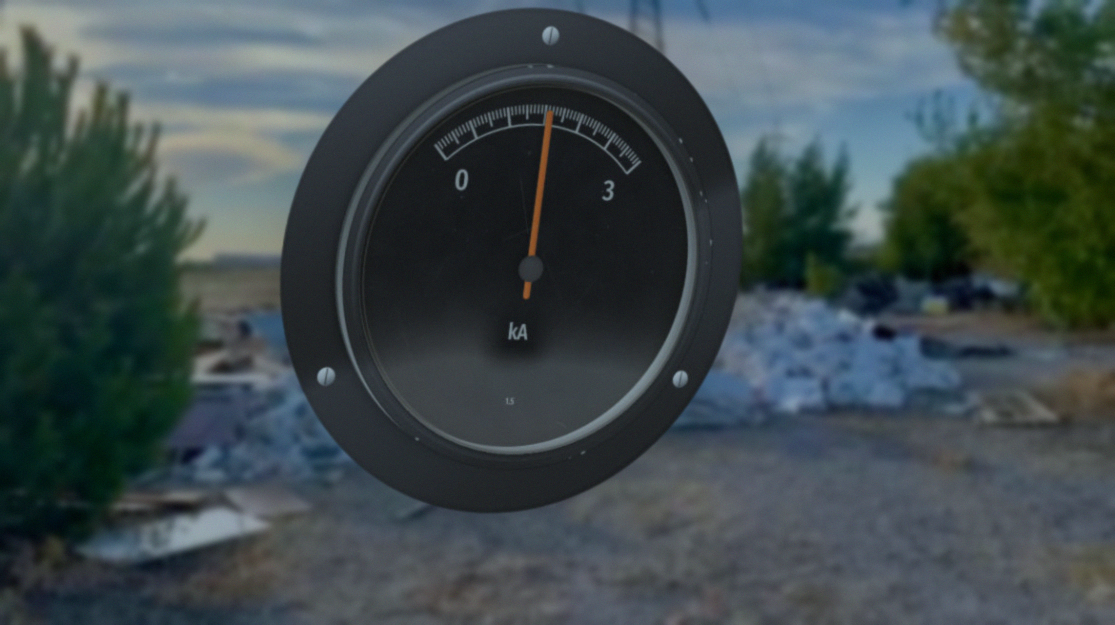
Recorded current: 1.5
